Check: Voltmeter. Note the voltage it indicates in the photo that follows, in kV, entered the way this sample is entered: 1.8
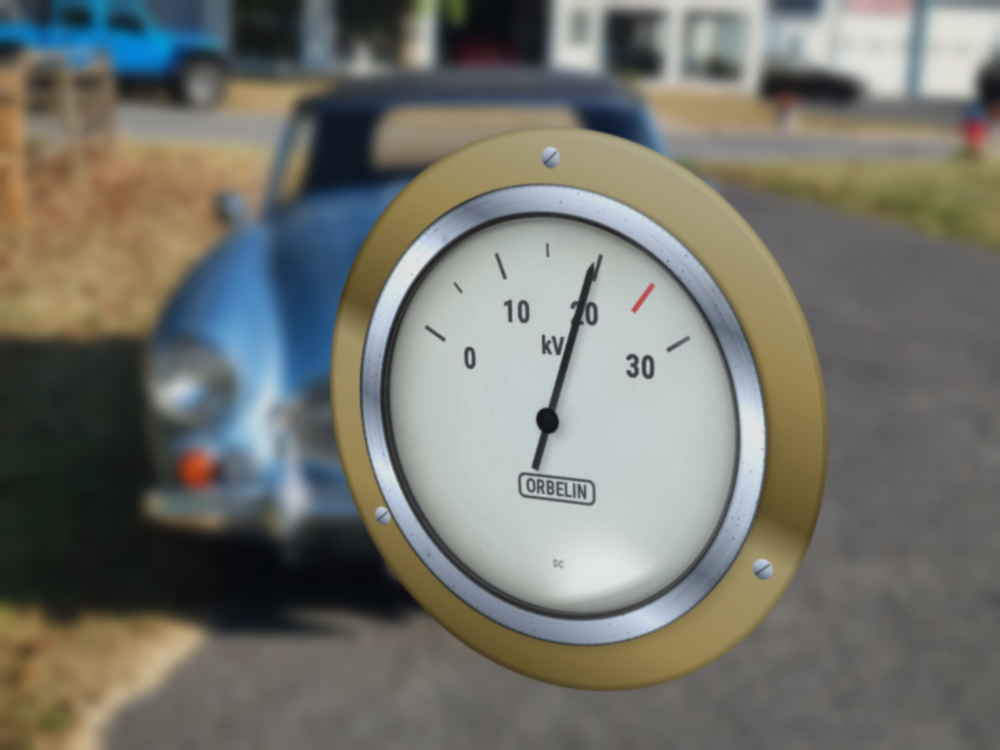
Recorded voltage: 20
